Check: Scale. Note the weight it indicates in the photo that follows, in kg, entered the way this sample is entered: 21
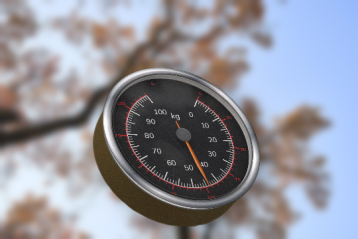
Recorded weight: 45
